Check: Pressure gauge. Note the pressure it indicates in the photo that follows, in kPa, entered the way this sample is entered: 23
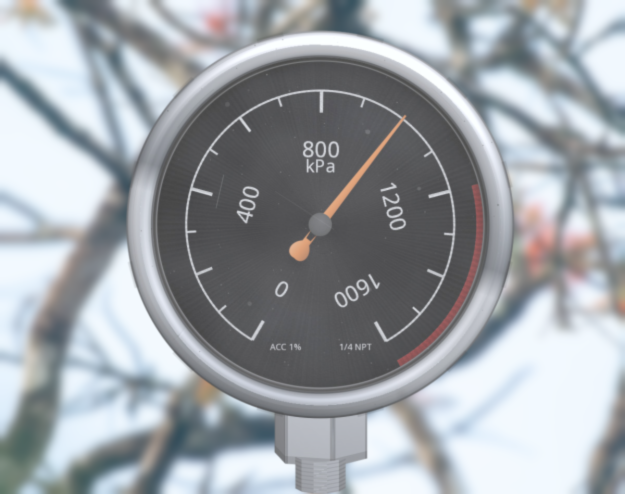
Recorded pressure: 1000
